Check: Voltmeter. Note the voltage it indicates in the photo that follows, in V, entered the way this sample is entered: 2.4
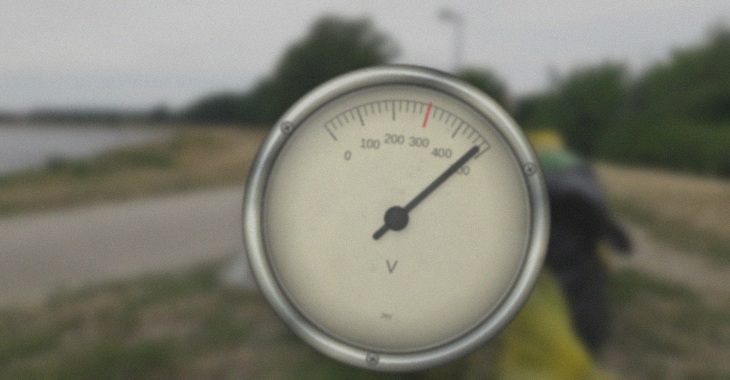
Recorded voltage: 480
